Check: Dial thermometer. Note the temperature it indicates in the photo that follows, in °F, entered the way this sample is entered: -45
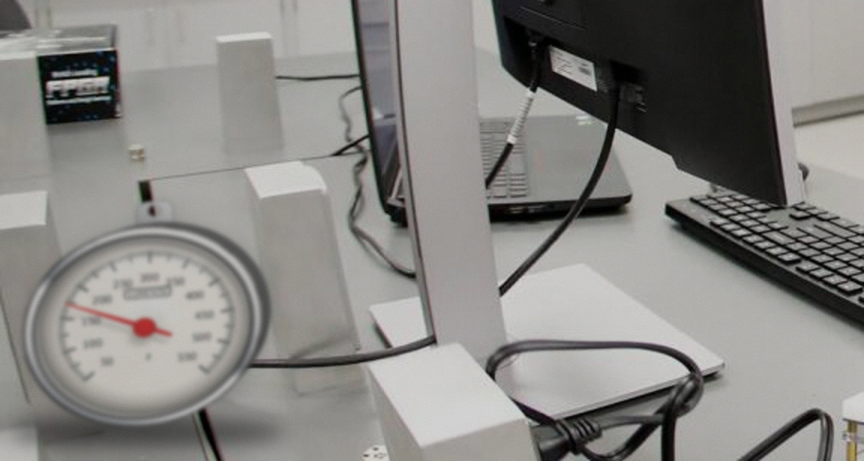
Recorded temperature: 175
